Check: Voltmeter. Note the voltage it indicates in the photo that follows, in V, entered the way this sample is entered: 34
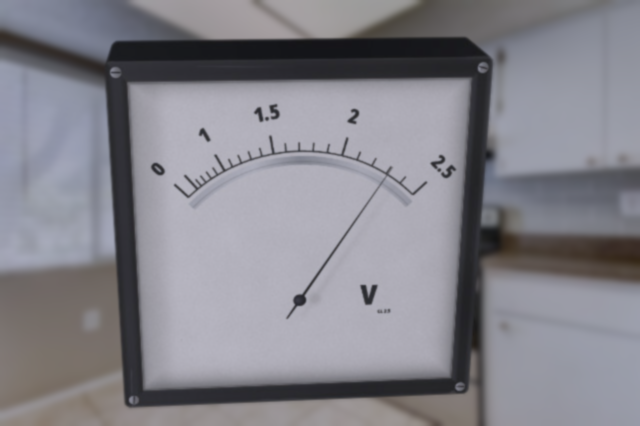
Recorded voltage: 2.3
